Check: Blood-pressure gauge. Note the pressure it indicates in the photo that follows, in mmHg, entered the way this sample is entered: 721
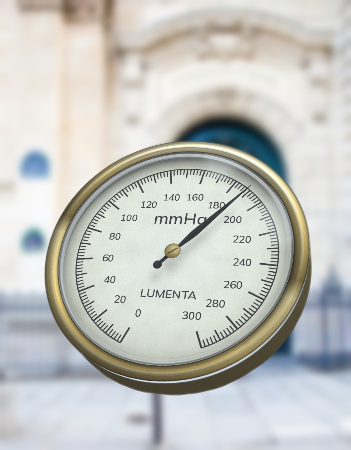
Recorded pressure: 190
